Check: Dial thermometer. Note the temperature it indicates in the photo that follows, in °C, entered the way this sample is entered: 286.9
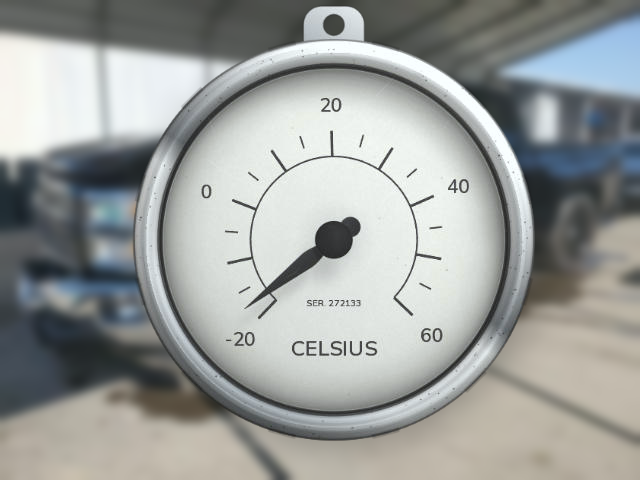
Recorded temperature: -17.5
